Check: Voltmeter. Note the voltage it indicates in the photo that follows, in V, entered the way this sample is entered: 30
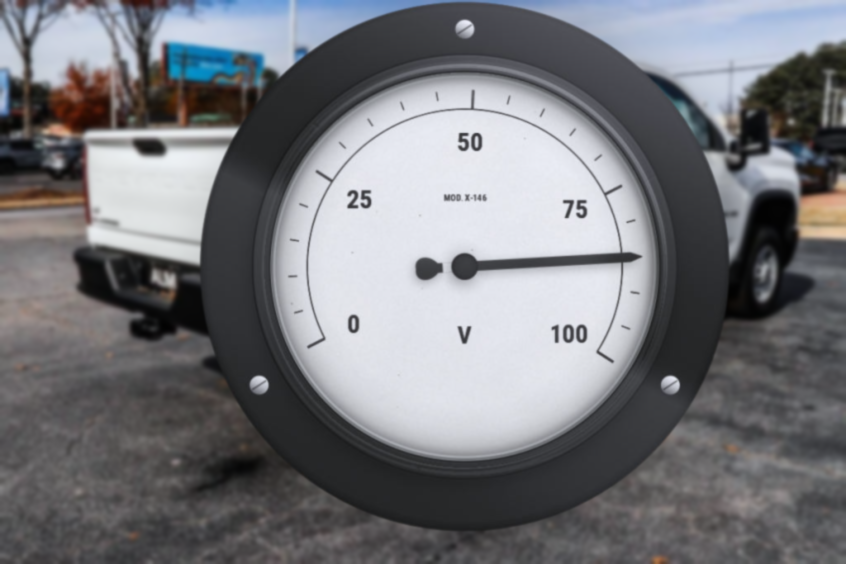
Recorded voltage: 85
